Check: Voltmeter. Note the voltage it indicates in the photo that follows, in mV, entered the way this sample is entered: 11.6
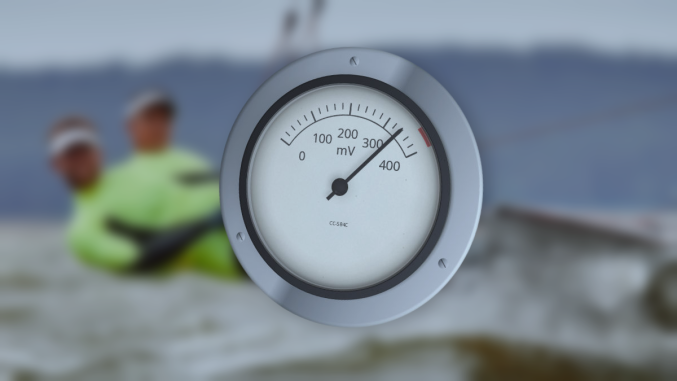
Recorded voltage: 340
